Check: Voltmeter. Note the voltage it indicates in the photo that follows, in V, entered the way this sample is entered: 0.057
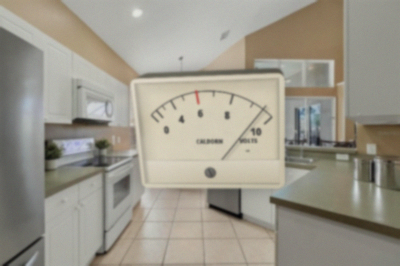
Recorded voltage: 9.5
